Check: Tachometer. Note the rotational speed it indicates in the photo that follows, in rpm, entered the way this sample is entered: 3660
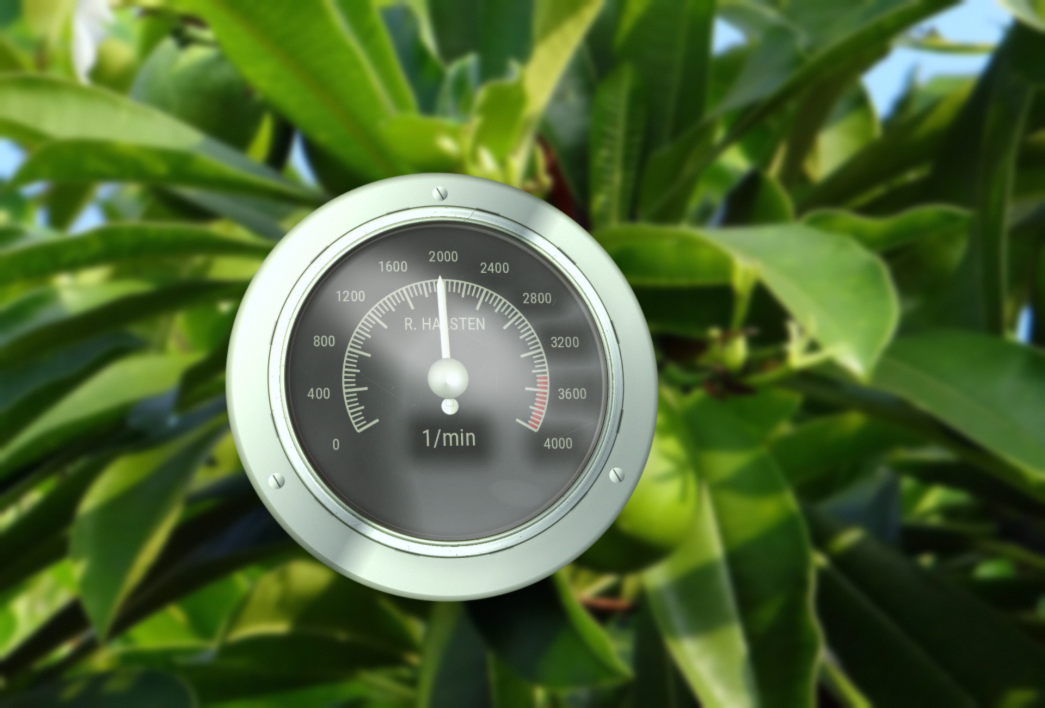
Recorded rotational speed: 1950
